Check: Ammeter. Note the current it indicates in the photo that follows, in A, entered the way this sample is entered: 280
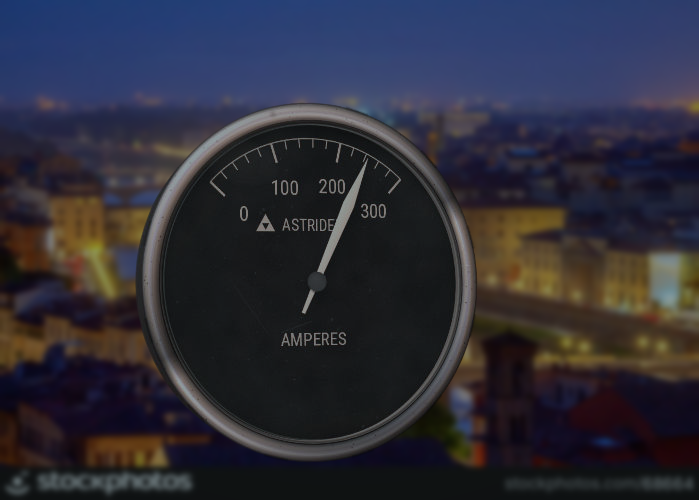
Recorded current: 240
